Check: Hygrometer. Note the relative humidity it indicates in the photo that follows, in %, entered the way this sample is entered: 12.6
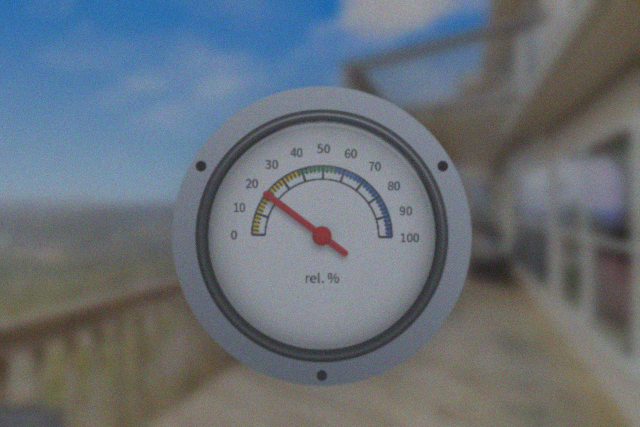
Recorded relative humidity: 20
